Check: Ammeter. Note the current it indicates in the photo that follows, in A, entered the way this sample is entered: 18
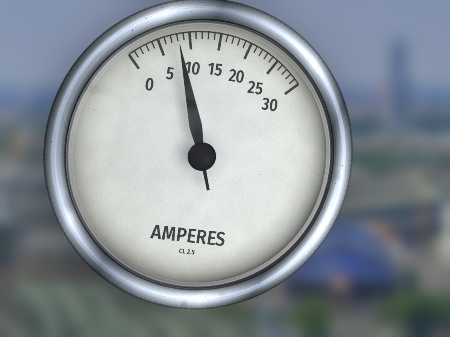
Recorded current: 8
